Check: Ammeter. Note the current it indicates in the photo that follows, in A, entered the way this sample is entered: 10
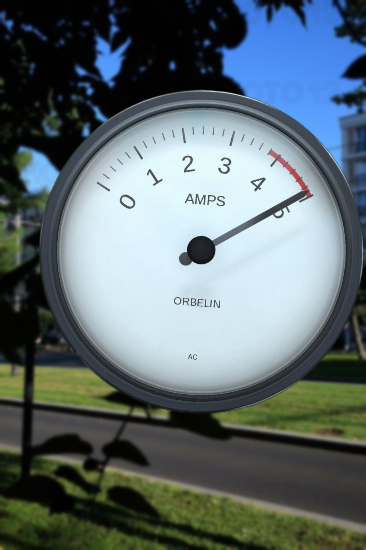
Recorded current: 4.9
